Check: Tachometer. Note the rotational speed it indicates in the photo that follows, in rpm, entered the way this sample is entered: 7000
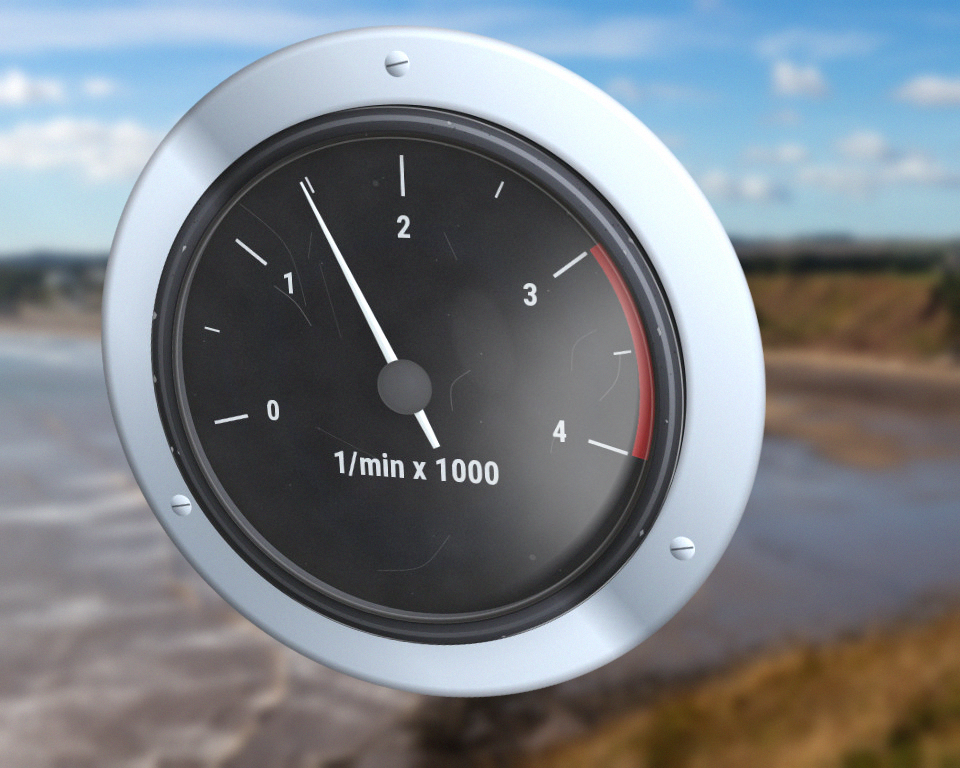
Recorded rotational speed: 1500
